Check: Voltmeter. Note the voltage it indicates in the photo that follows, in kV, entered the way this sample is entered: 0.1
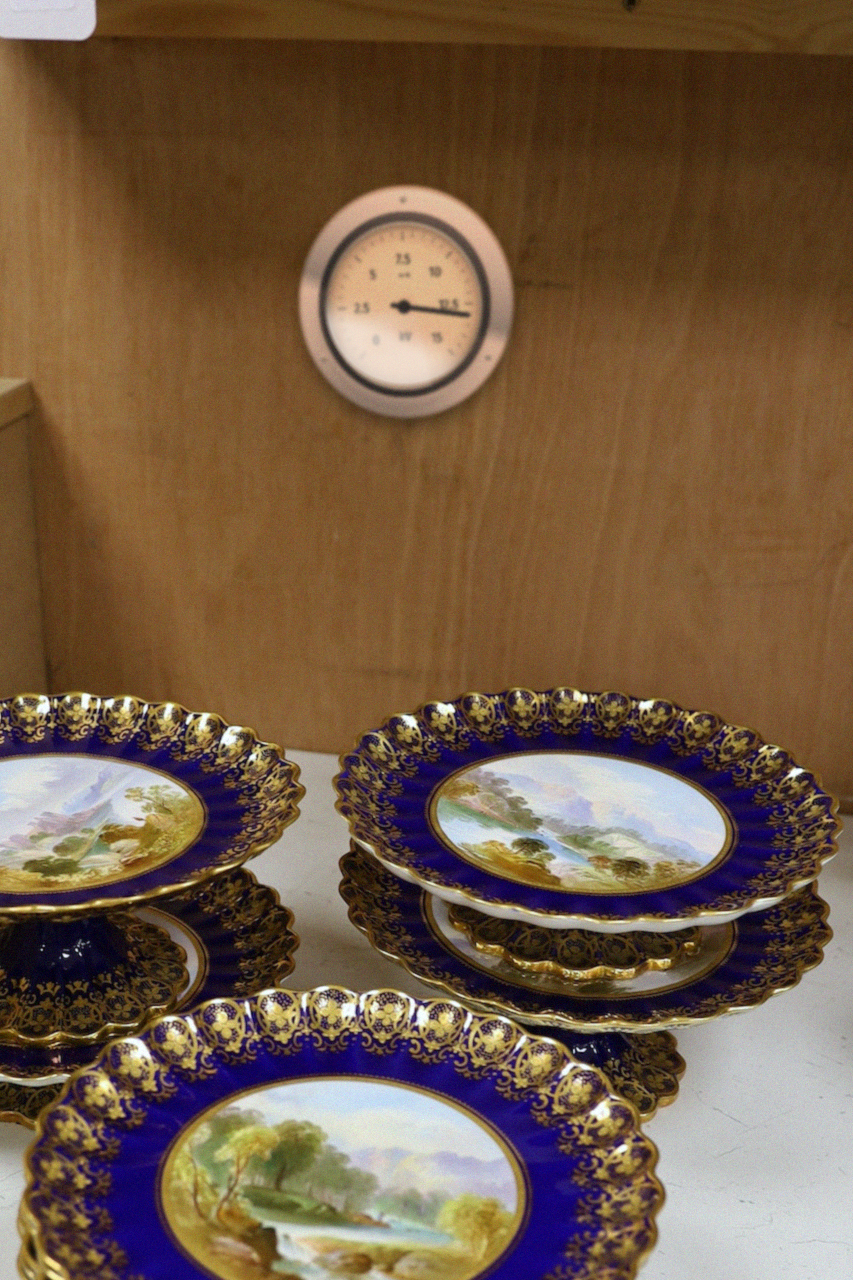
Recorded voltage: 13
